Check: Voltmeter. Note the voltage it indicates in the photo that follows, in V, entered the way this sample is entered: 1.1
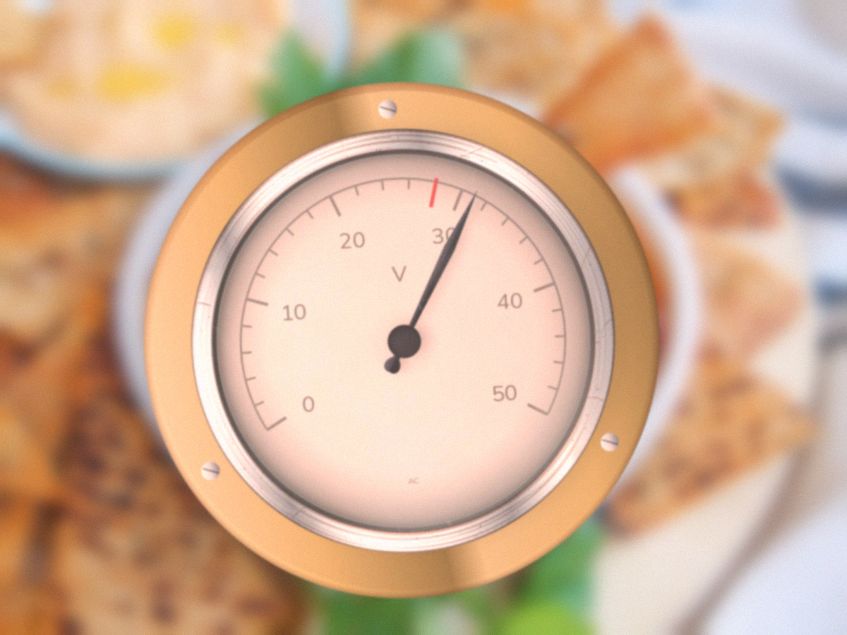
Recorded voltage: 31
